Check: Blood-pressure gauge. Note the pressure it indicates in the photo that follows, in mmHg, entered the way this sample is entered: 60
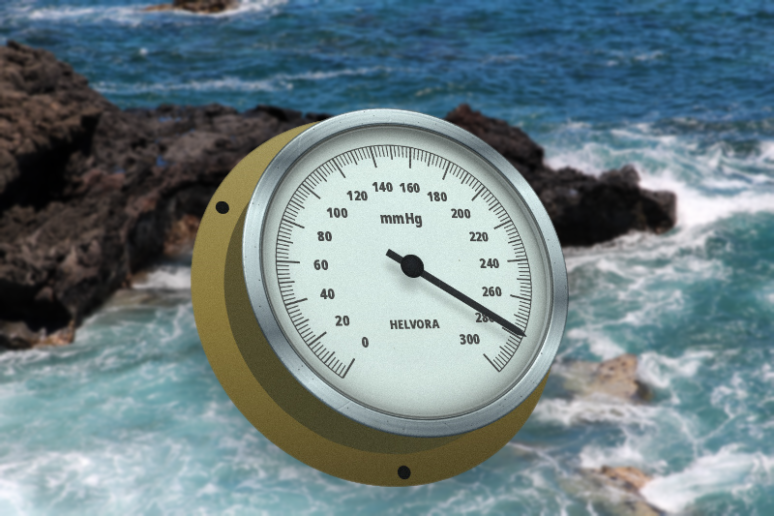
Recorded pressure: 280
